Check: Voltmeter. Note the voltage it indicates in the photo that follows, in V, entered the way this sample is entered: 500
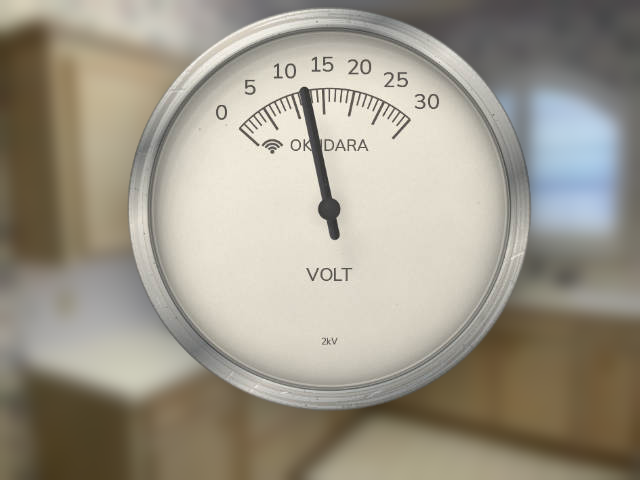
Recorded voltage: 12
